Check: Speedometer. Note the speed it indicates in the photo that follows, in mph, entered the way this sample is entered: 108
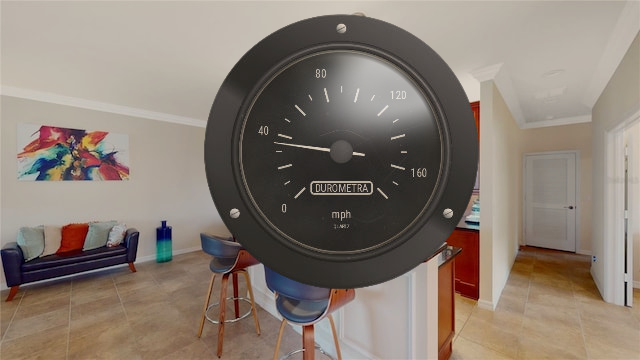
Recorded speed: 35
